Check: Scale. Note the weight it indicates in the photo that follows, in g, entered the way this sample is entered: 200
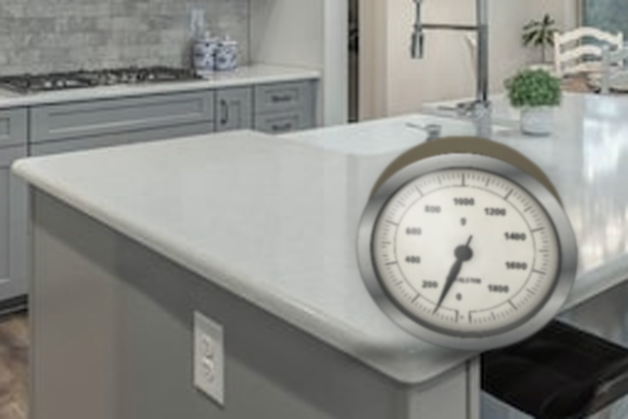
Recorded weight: 100
